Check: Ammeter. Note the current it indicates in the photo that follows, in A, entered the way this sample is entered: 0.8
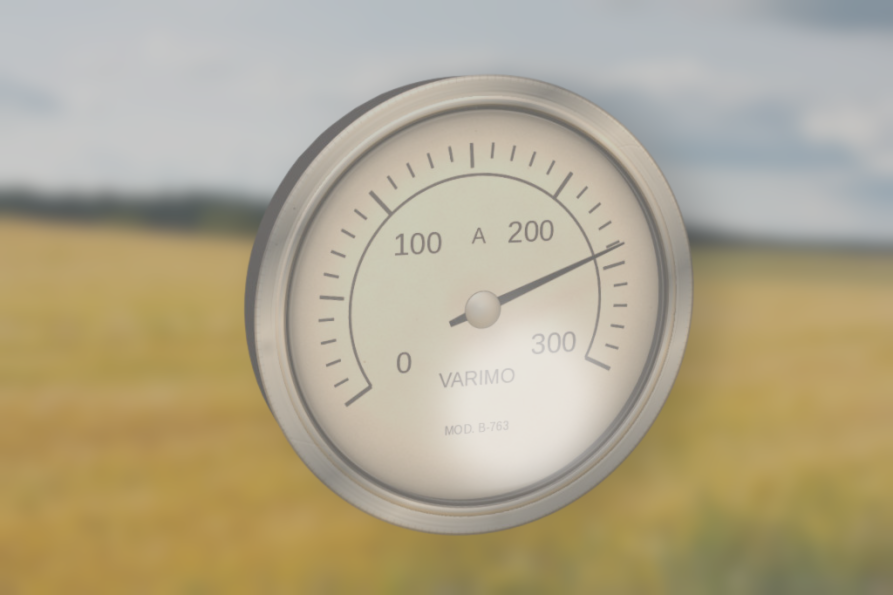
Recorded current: 240
